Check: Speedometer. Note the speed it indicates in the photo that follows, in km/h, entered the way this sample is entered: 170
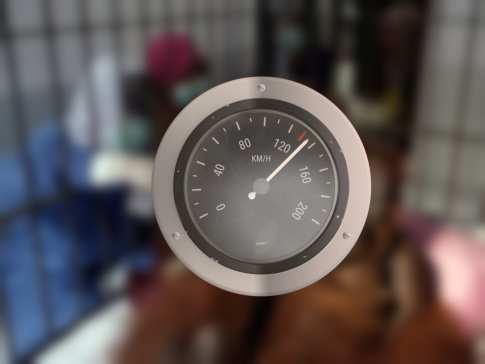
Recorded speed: 135
